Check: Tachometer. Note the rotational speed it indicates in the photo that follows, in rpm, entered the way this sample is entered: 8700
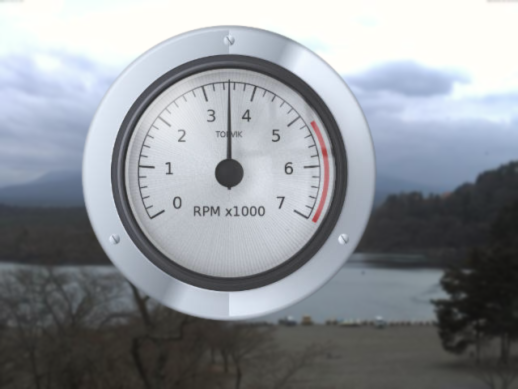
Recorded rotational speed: 3500
